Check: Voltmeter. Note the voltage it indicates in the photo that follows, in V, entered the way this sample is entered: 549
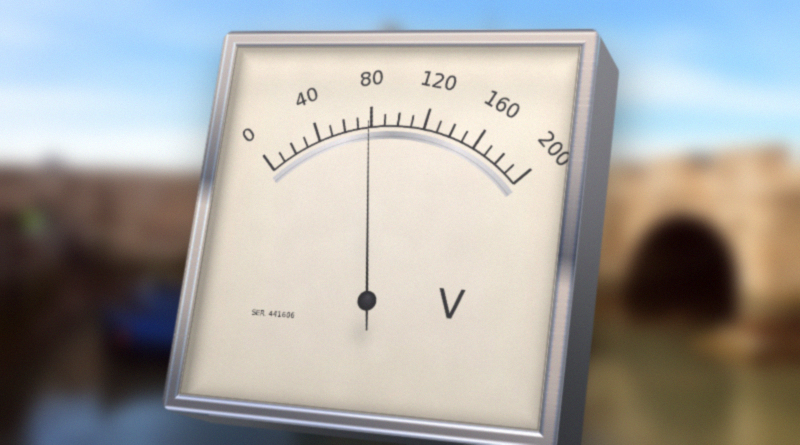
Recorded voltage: 80
